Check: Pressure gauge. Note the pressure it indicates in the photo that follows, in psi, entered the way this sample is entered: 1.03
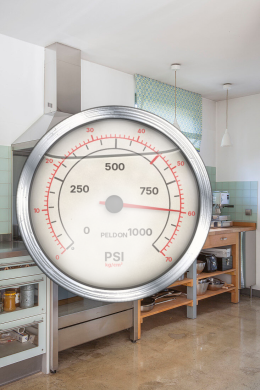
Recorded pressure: 850
